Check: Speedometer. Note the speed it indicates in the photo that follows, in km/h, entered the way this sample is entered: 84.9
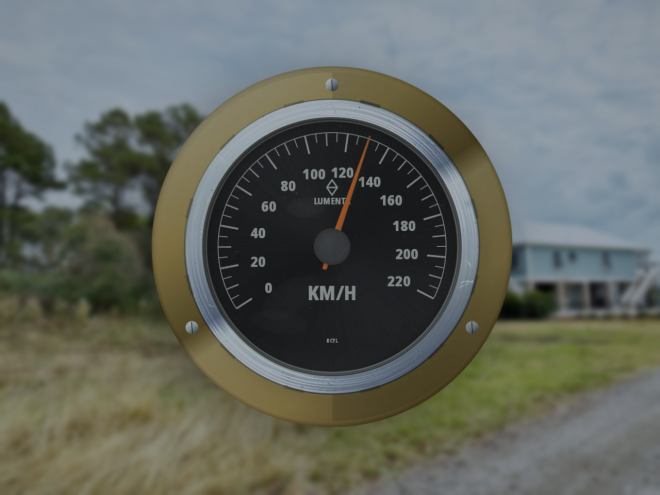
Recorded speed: 130
